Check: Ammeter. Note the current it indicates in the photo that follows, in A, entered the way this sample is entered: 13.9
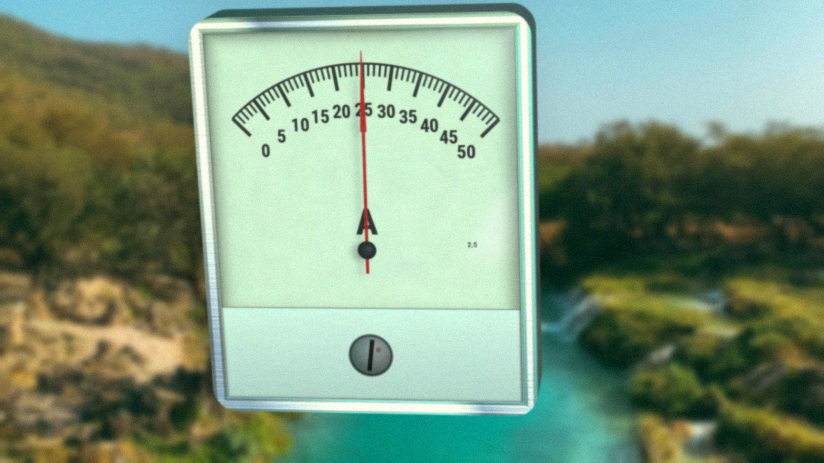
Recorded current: 25
